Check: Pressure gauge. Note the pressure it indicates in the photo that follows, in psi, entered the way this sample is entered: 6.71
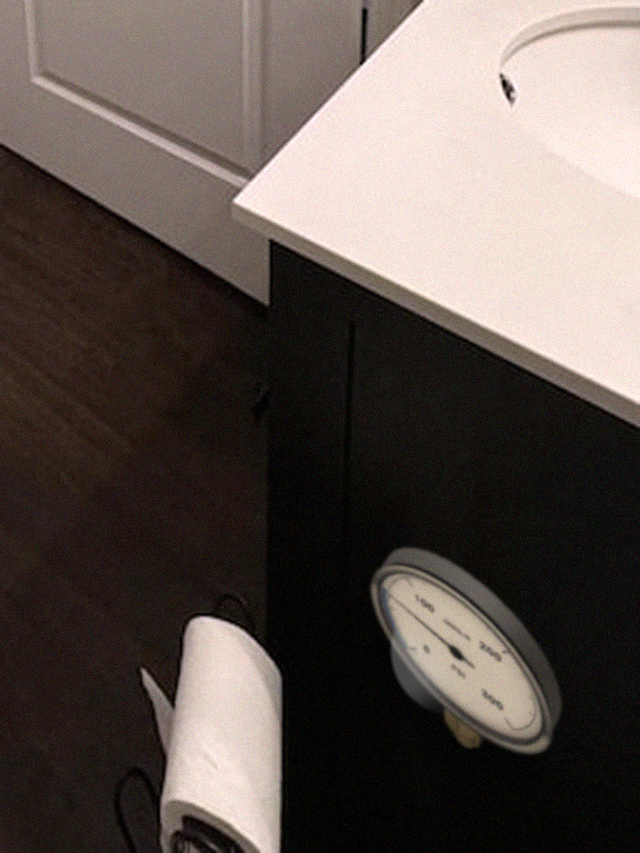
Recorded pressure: 60
